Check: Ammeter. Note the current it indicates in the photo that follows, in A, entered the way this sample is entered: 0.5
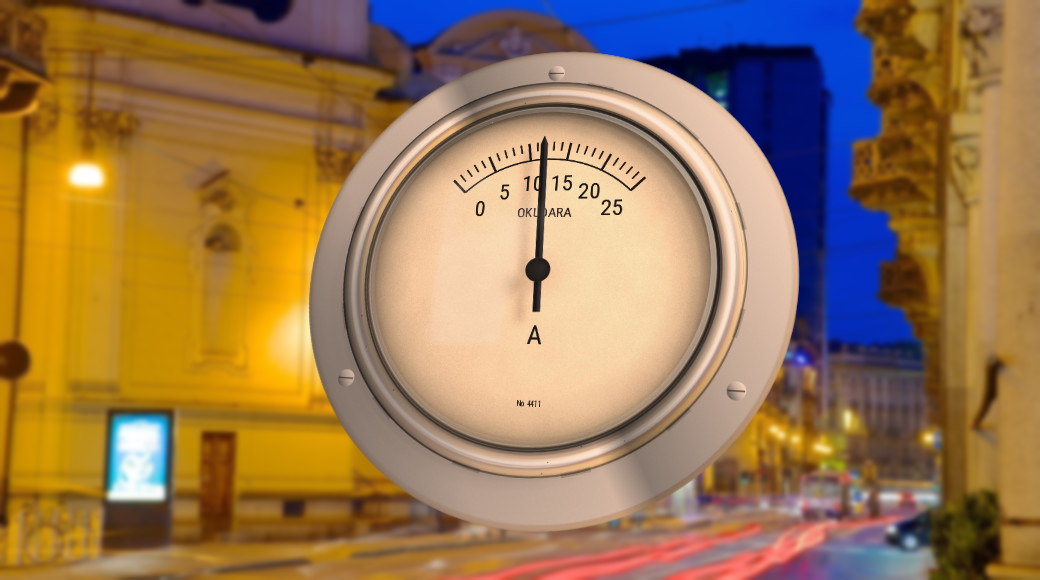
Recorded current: 12
